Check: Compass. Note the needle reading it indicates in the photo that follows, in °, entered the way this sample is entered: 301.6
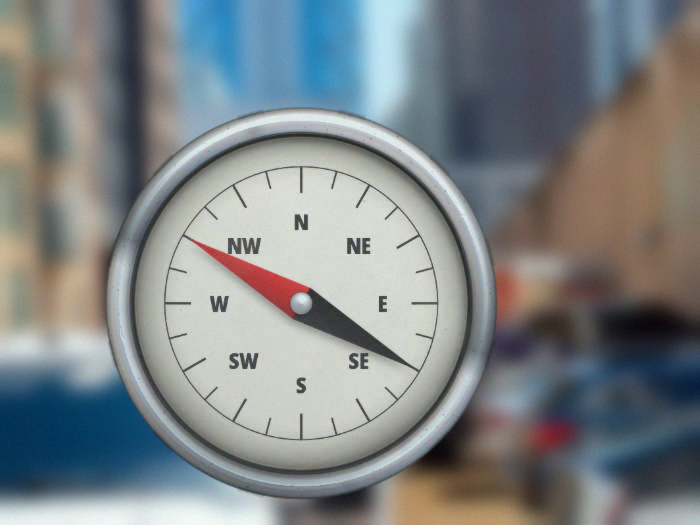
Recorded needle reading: 300
